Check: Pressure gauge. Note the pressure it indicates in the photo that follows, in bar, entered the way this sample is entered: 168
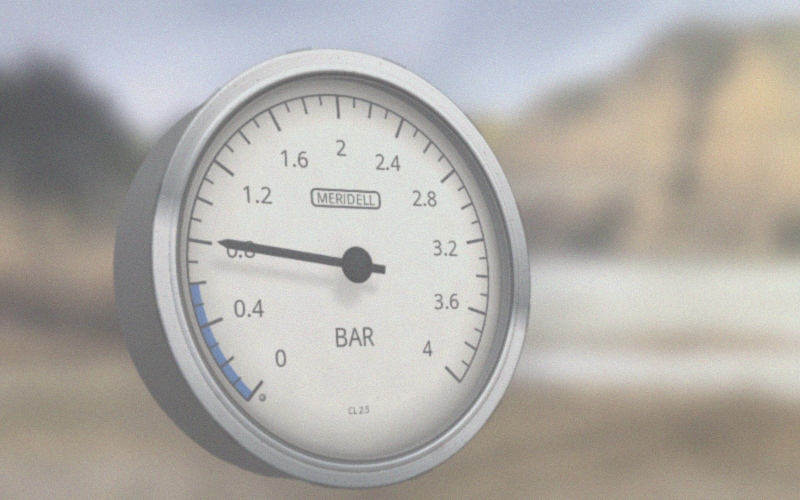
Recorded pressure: 0.8
